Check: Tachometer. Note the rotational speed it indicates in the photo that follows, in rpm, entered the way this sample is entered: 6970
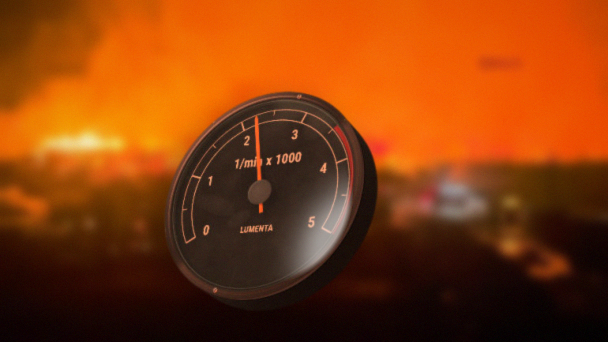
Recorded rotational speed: 2250
